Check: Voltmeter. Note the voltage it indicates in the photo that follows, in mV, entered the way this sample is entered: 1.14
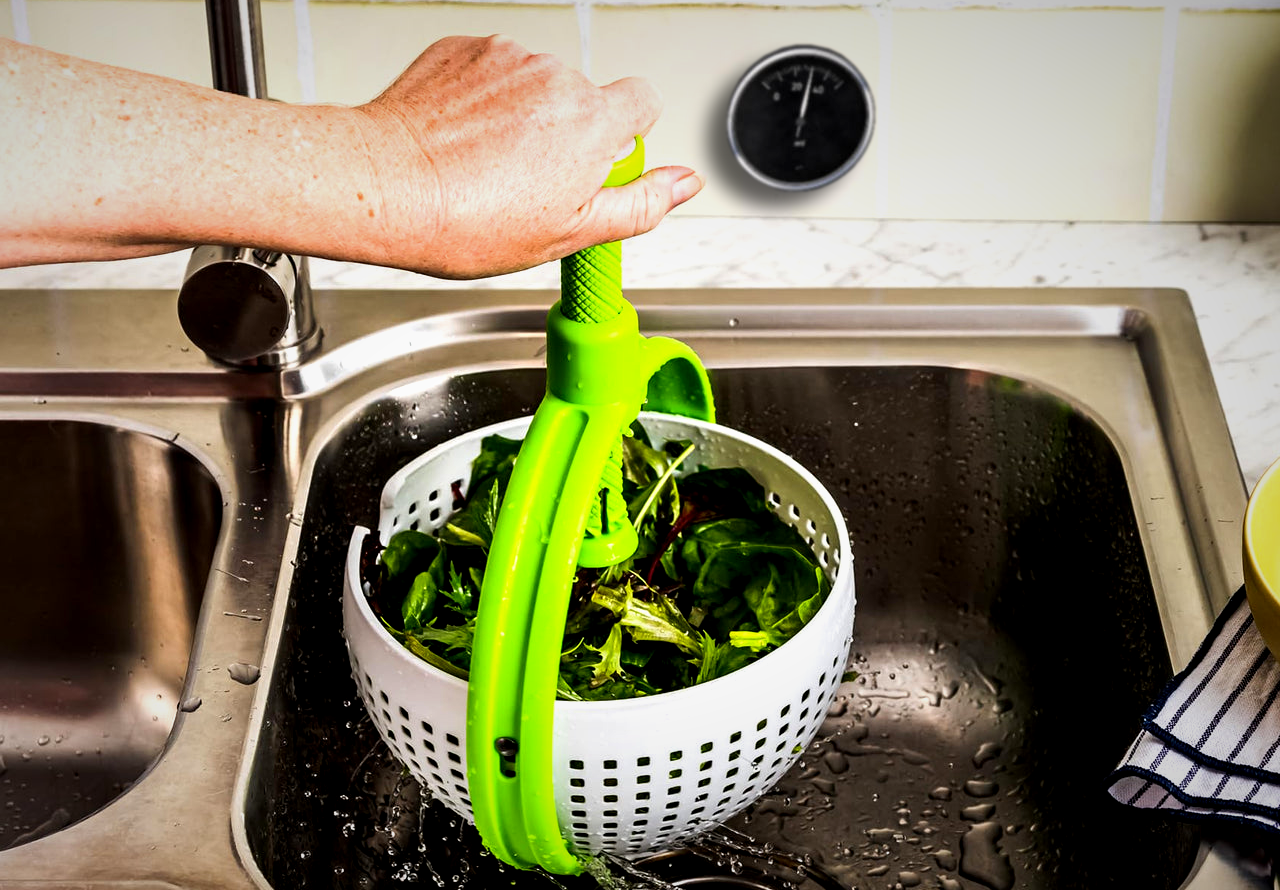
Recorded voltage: 30
